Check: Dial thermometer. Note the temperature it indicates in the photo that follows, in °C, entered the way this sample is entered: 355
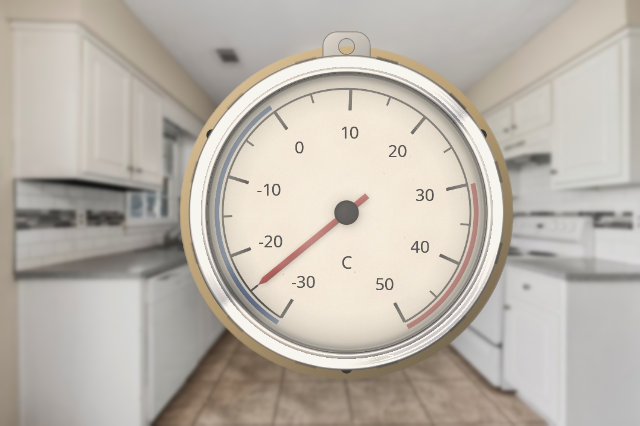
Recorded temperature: -25
